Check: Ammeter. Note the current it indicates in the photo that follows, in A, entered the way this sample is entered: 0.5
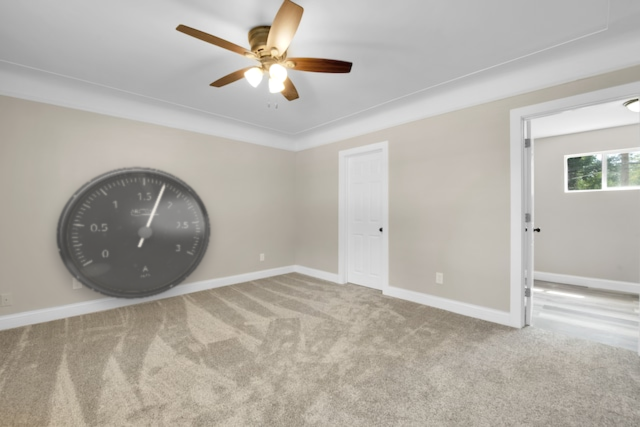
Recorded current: 1.75
